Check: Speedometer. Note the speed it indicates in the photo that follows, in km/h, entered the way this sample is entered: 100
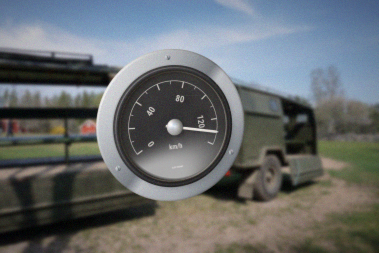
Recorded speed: 130
